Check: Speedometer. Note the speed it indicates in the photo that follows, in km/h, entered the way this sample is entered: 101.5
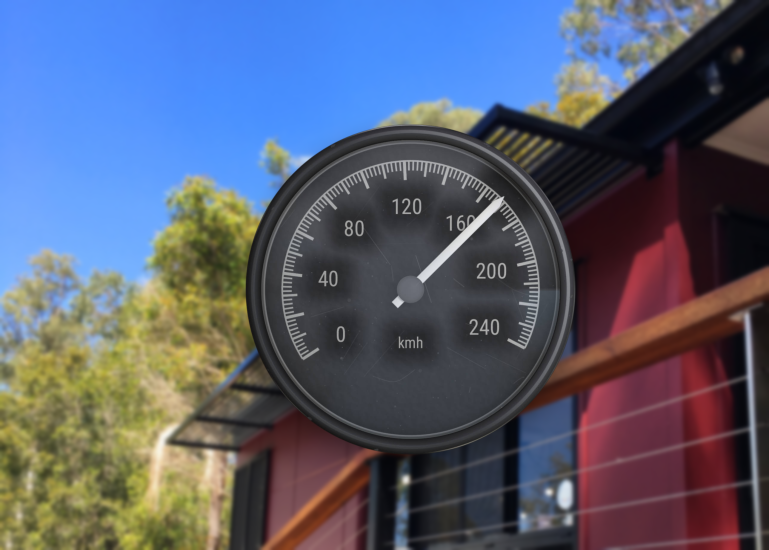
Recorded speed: 168
